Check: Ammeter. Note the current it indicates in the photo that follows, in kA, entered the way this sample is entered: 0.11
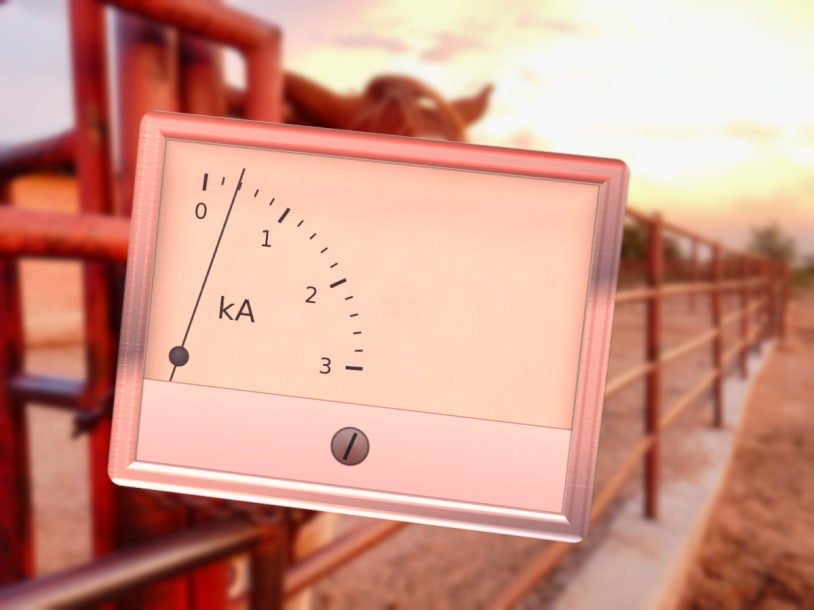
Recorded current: 0.4
